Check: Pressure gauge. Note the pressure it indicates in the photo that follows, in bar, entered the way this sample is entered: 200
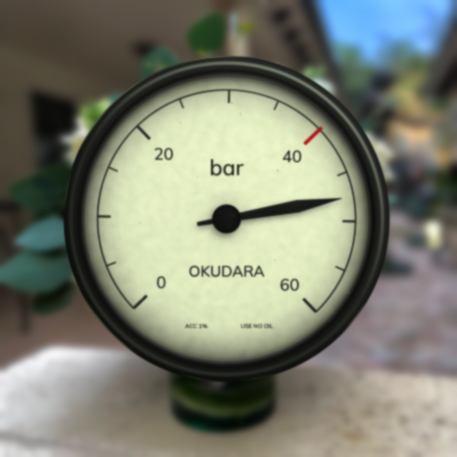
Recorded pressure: 47.5
